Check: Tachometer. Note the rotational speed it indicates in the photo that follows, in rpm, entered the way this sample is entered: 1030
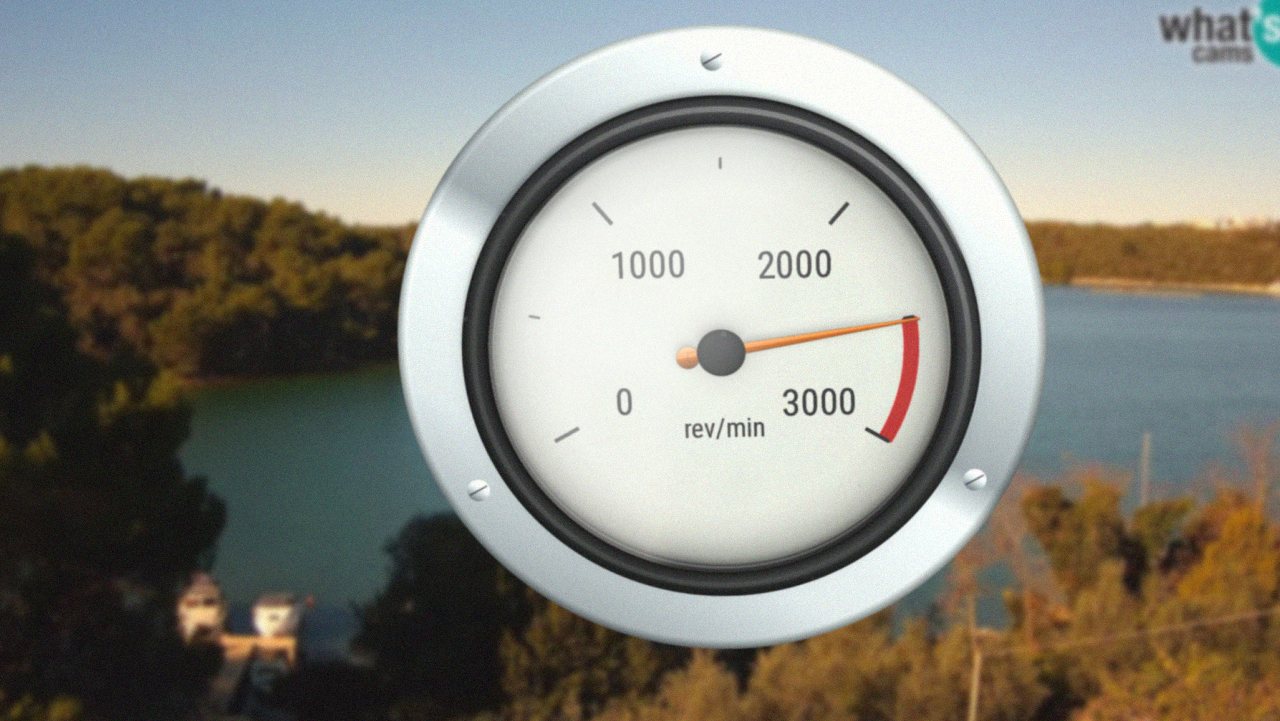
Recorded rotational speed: 2500
